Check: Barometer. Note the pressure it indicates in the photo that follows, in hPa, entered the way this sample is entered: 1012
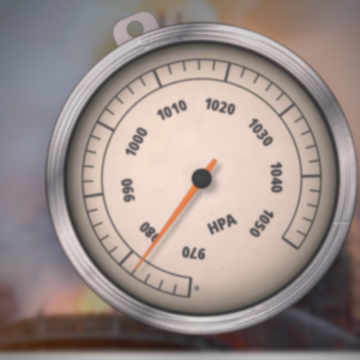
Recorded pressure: 978
